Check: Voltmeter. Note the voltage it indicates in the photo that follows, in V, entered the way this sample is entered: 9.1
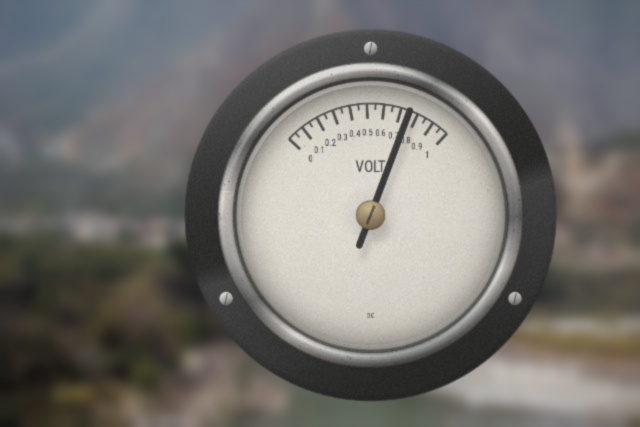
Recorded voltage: 0.75
